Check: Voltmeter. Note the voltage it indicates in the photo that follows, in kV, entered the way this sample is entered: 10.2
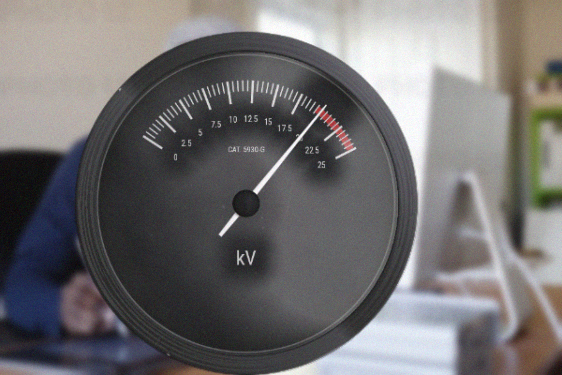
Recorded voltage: 20
